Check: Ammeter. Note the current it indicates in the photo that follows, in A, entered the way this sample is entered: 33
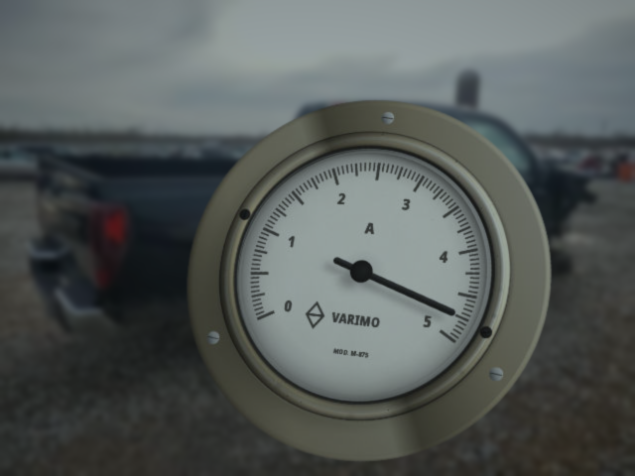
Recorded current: 4.75
